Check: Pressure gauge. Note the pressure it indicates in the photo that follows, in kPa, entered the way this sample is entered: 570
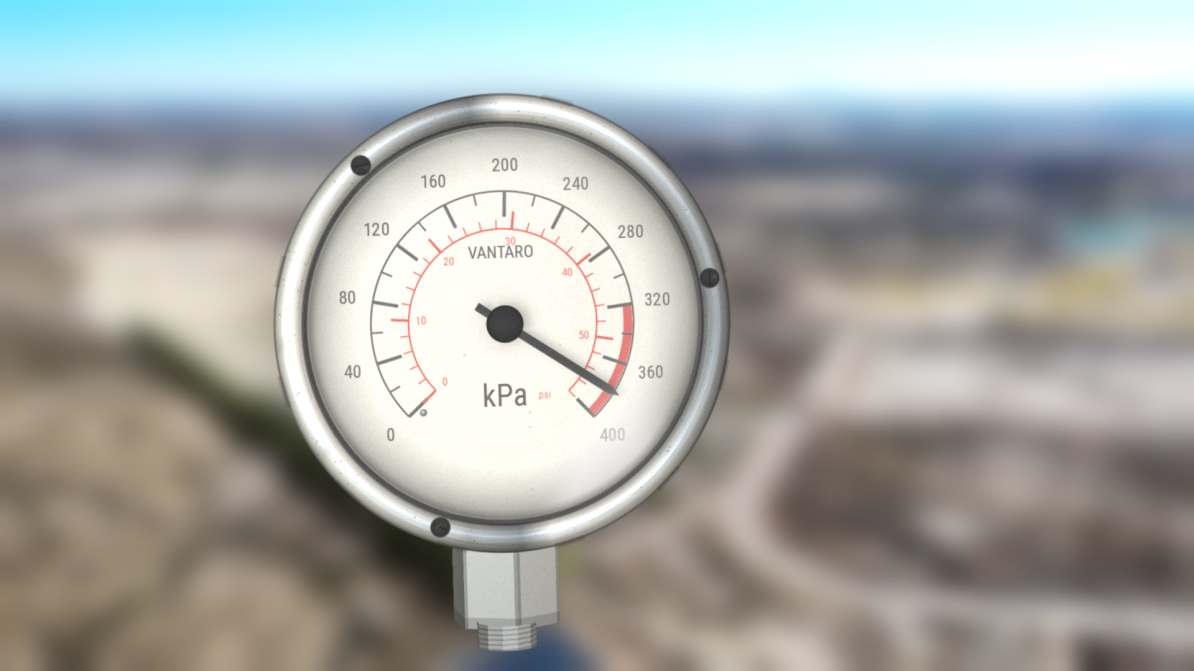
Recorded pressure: 380
